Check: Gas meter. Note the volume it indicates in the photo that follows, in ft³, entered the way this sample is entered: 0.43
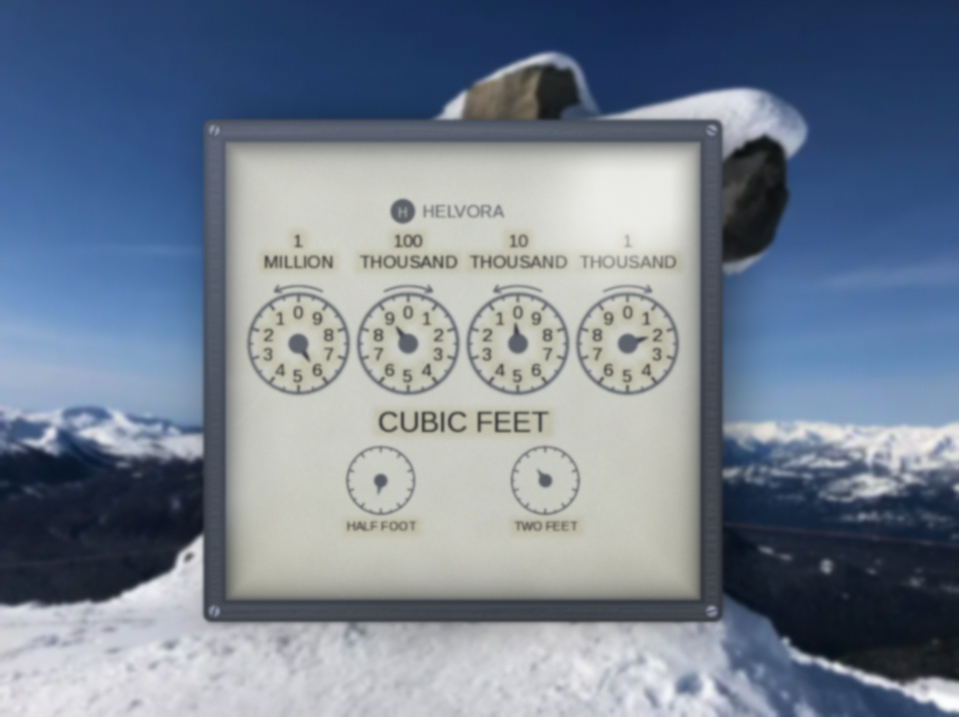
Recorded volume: 590200
